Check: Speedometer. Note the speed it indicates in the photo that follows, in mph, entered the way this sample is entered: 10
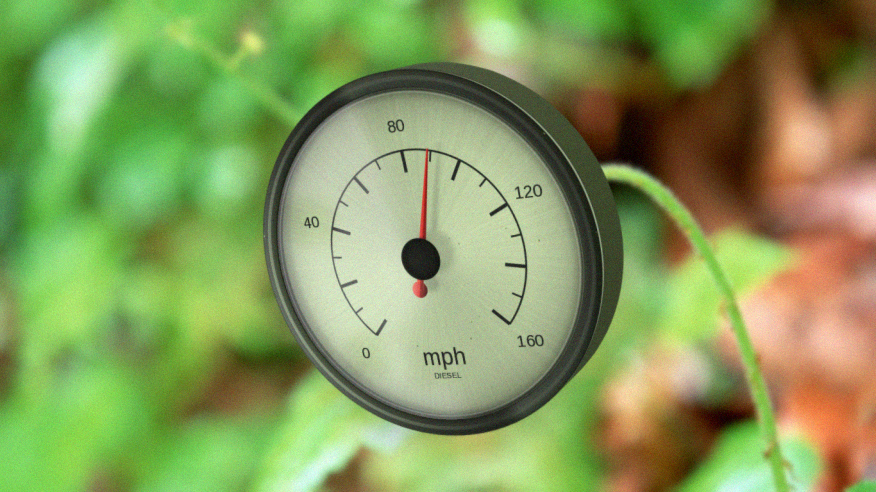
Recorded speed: 90
